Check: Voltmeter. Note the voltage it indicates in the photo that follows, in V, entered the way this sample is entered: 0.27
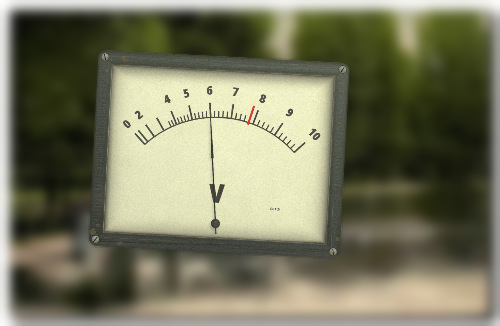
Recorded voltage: 6
